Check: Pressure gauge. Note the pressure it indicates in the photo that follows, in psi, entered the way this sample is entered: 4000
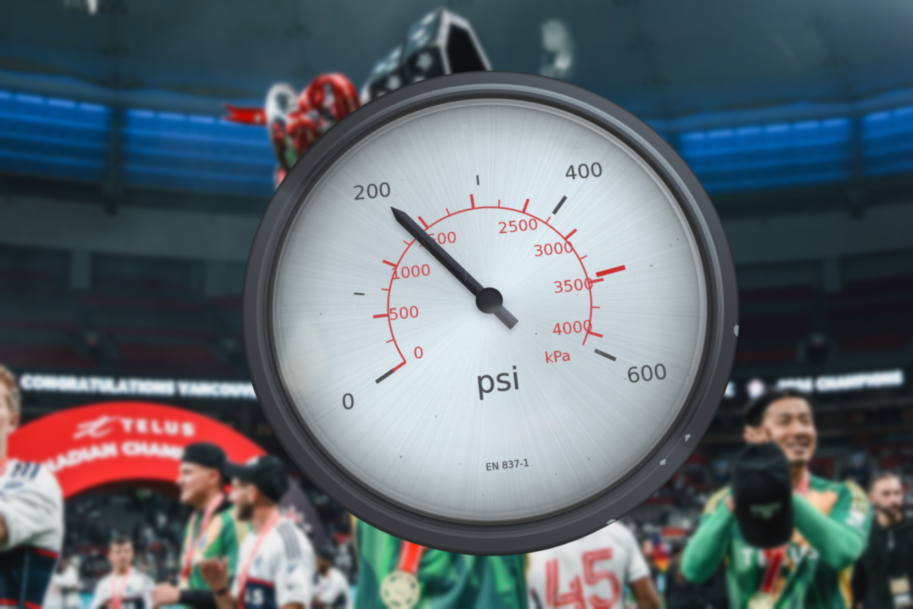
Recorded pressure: 200
